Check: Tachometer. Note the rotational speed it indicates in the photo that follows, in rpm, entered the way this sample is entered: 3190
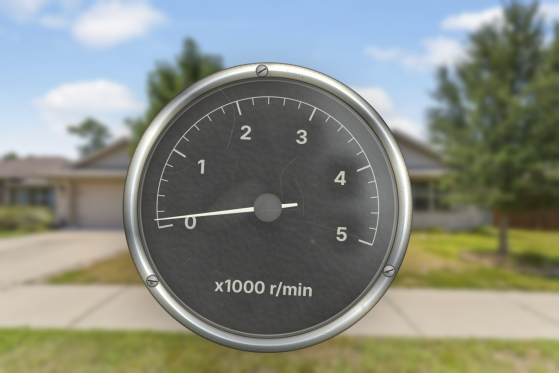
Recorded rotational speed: 100
